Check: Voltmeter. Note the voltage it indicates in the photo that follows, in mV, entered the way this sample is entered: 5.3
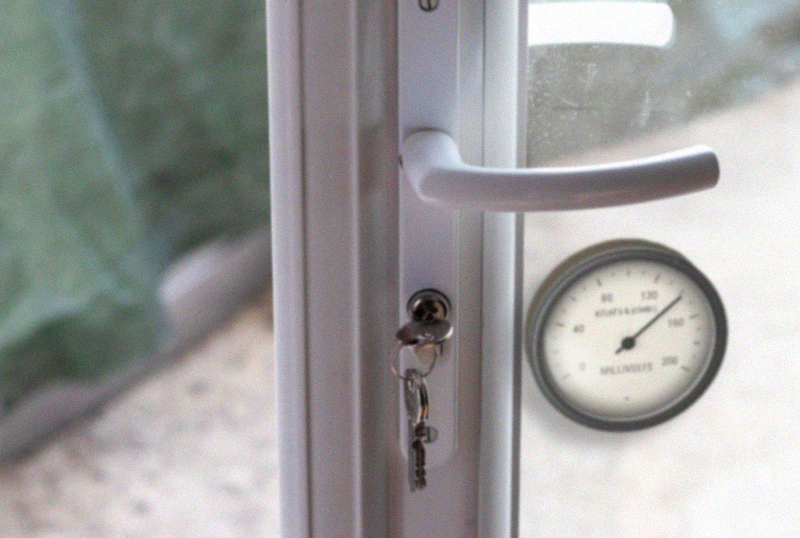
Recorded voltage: 140
